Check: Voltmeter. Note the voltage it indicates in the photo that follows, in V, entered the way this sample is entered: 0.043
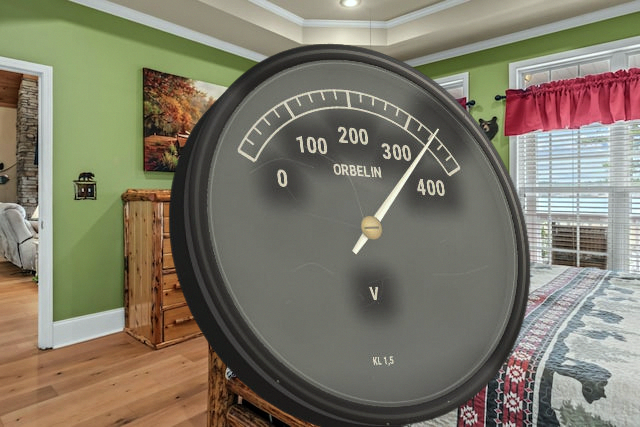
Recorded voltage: 340
